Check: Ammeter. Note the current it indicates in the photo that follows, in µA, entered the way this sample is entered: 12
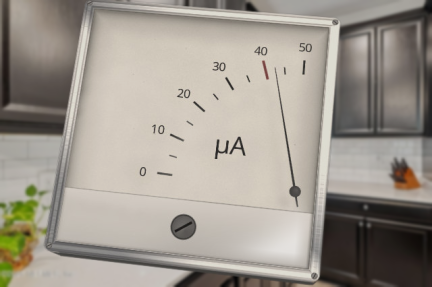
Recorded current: 42.5
